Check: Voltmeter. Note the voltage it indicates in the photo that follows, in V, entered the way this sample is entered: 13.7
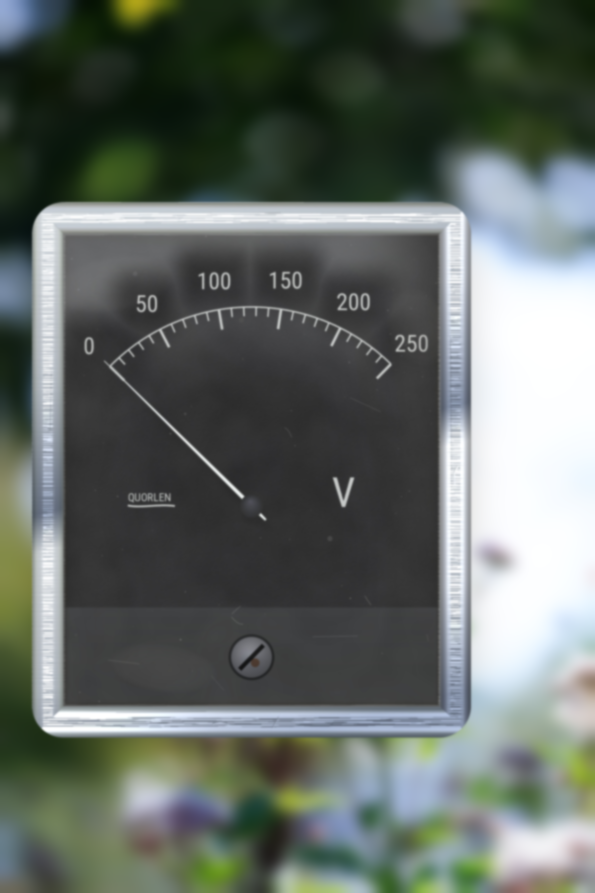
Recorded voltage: 0
